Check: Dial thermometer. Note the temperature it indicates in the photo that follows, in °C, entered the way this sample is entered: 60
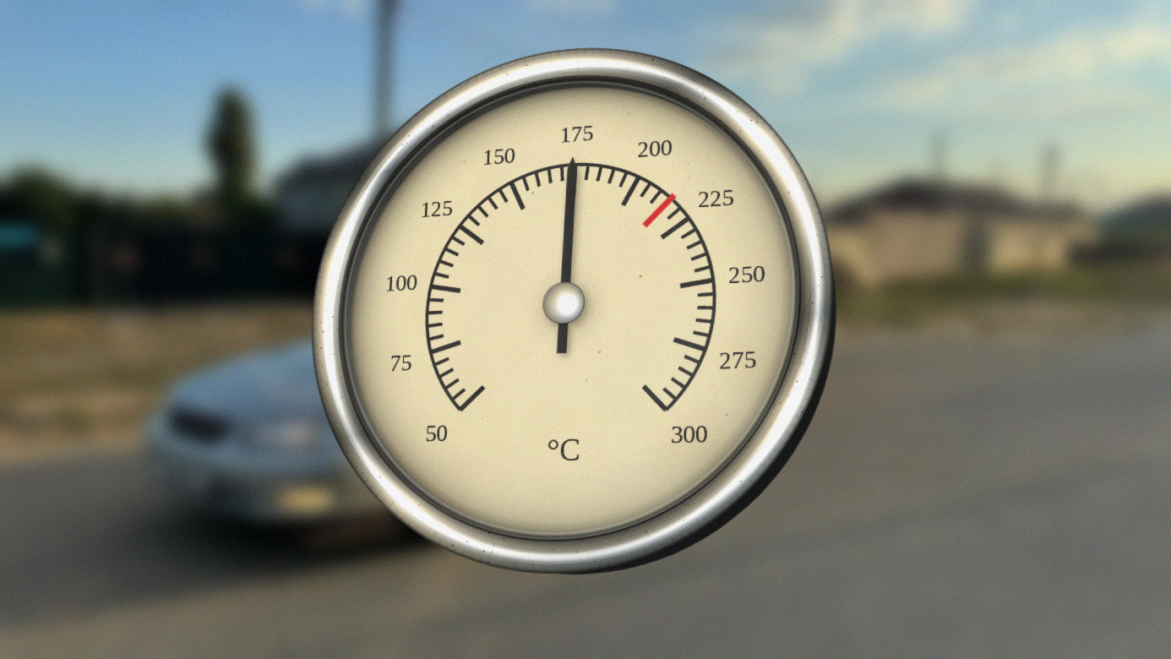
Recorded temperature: 175
